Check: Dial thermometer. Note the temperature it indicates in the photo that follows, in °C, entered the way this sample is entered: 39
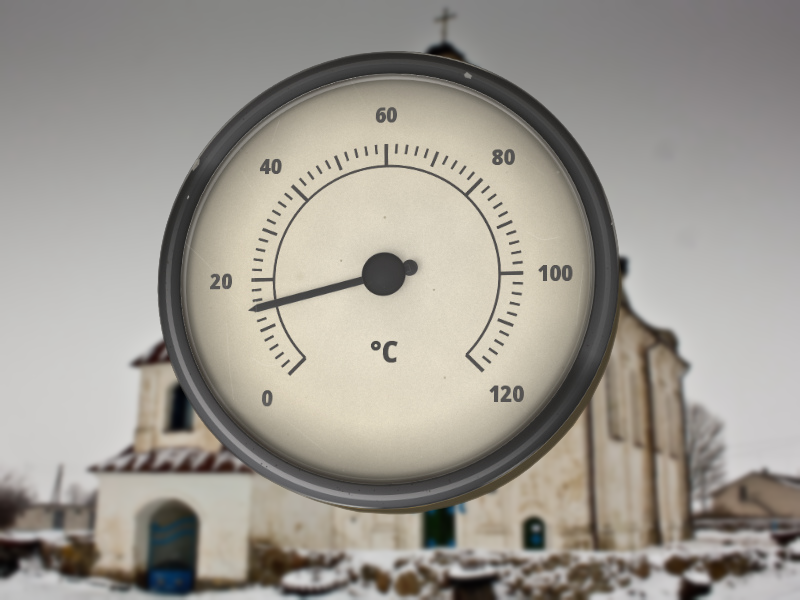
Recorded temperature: 14
